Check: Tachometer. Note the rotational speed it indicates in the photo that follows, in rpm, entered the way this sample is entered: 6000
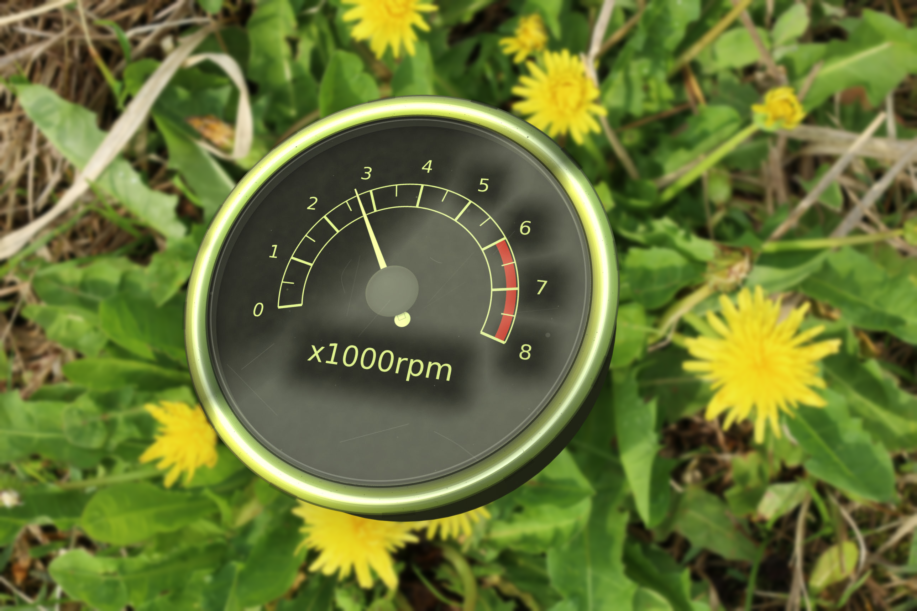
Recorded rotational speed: 2750
